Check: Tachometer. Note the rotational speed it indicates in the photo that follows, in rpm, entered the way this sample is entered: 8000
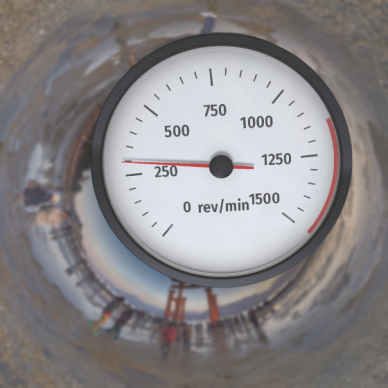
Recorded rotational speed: 300
